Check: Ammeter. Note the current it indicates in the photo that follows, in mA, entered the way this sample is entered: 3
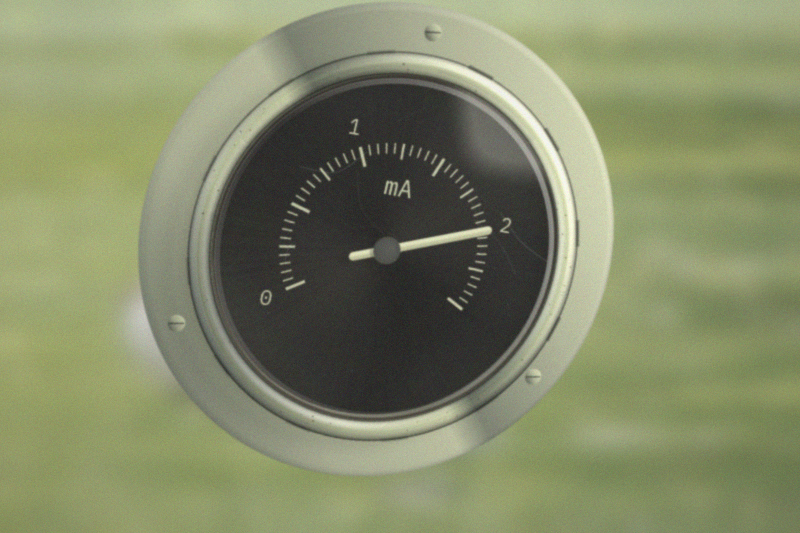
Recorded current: 2
